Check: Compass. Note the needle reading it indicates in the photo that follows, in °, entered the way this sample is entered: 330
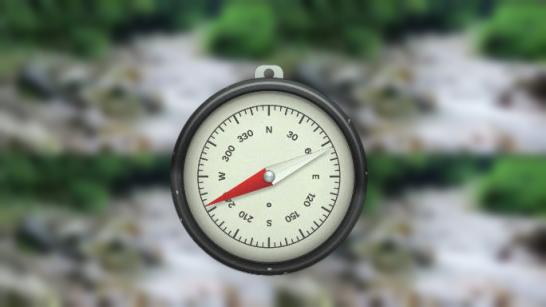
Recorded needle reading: 245
